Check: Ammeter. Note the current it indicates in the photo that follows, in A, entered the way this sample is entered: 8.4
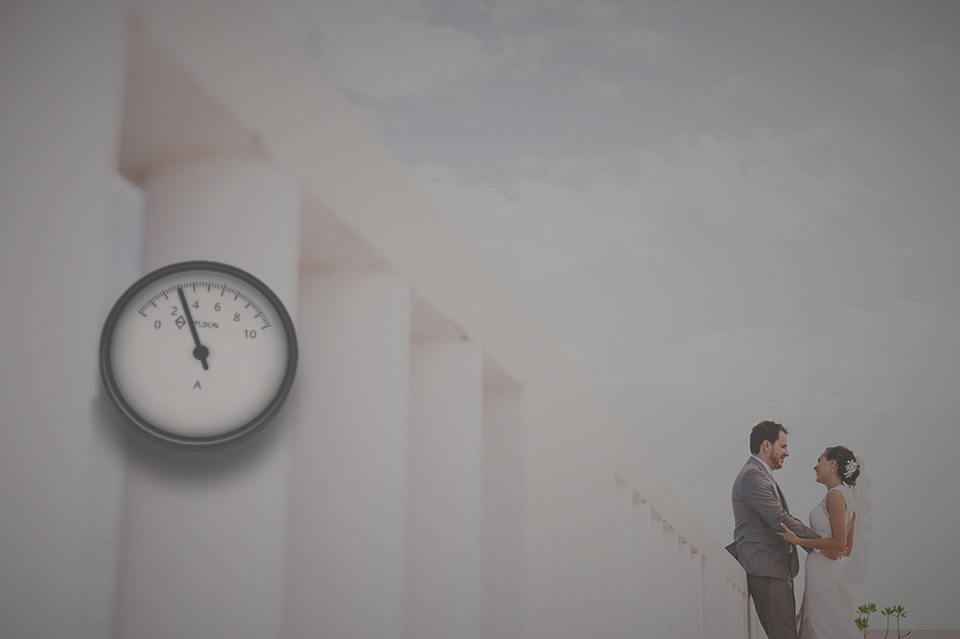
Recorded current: 3
